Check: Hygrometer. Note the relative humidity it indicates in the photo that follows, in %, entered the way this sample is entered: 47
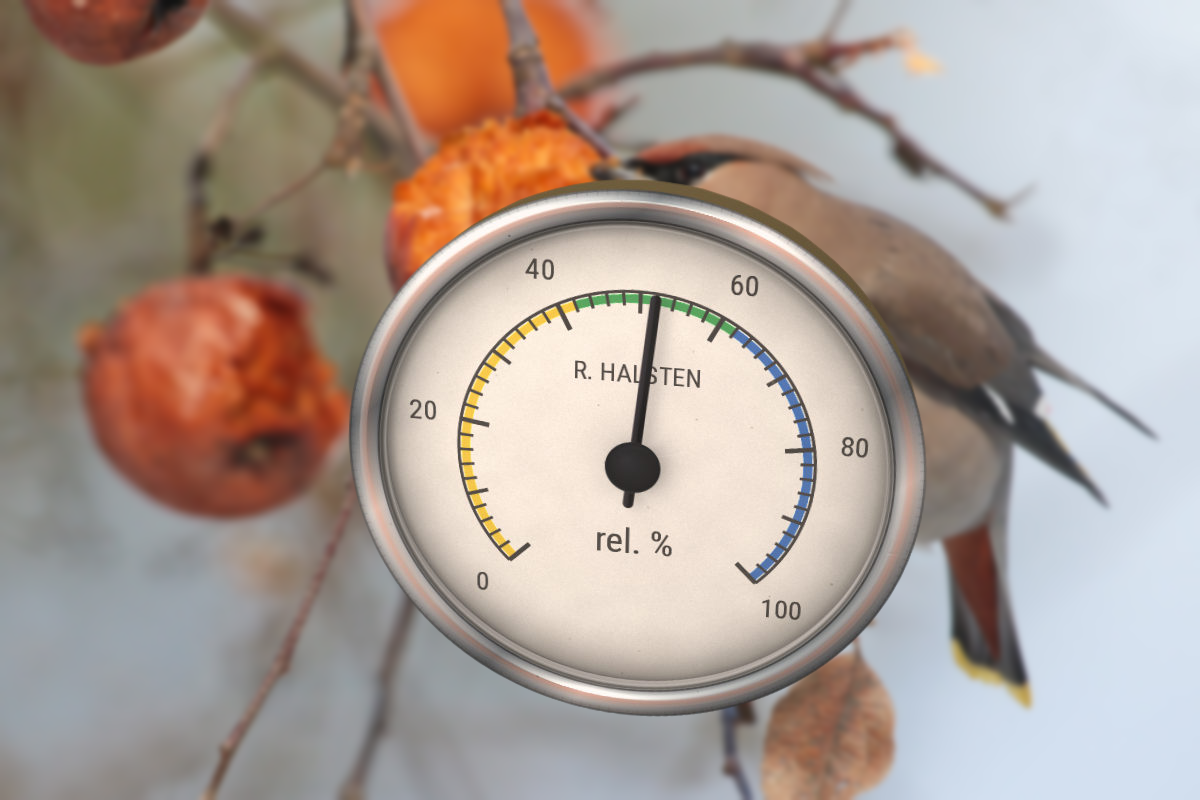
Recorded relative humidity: 52
